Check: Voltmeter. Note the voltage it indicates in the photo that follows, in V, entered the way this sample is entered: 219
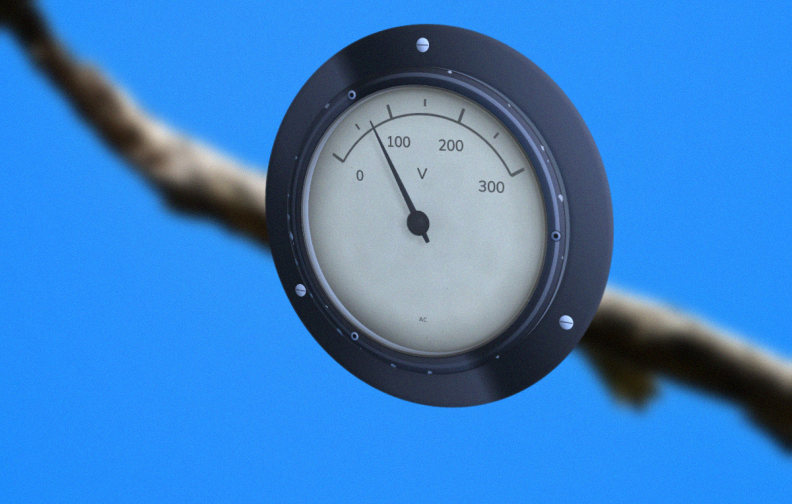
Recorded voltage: 75
